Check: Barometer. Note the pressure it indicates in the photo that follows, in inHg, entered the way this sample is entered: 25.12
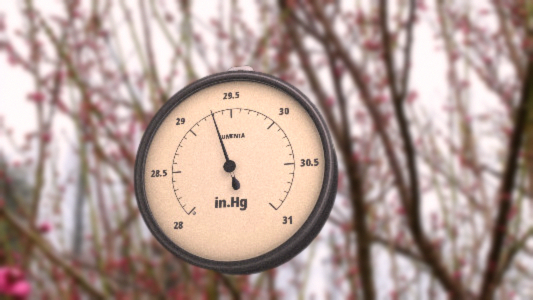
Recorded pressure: 29.3
